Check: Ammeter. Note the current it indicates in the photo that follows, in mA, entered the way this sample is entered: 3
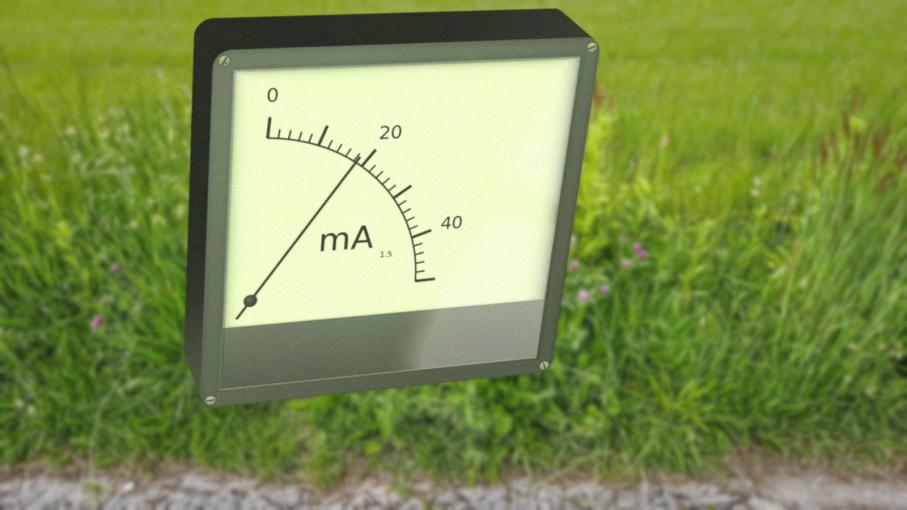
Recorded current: 18
